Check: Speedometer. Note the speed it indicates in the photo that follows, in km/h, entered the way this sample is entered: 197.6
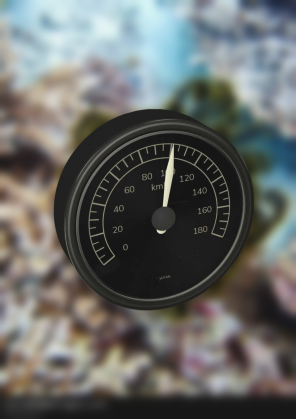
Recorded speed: 100
